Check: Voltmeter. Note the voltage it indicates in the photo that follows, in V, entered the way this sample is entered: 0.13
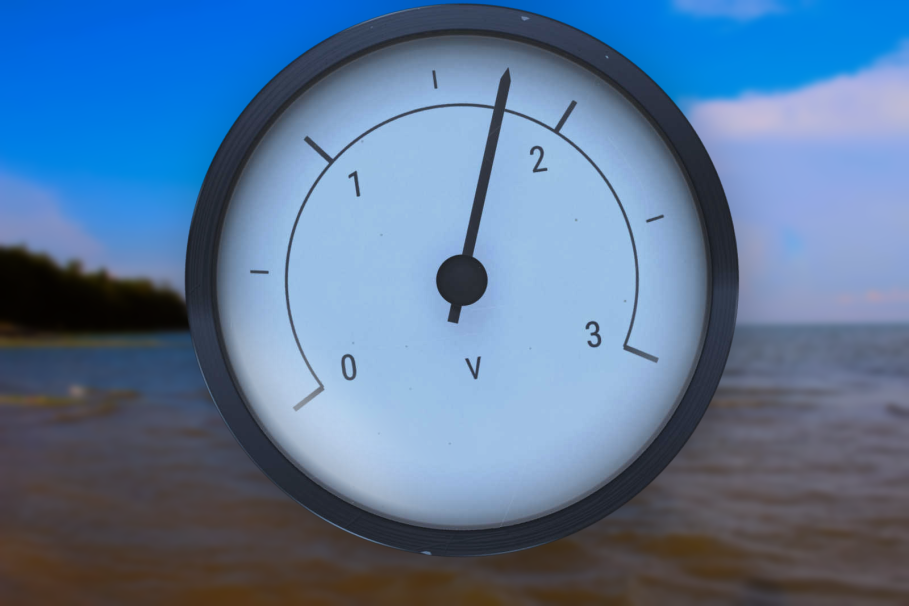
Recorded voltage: 1.75
